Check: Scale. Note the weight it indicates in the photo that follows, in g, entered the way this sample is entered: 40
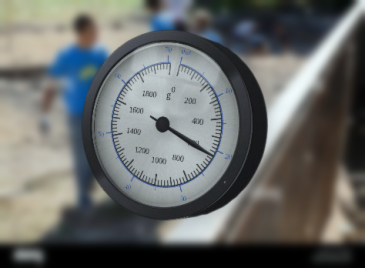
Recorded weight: 600
